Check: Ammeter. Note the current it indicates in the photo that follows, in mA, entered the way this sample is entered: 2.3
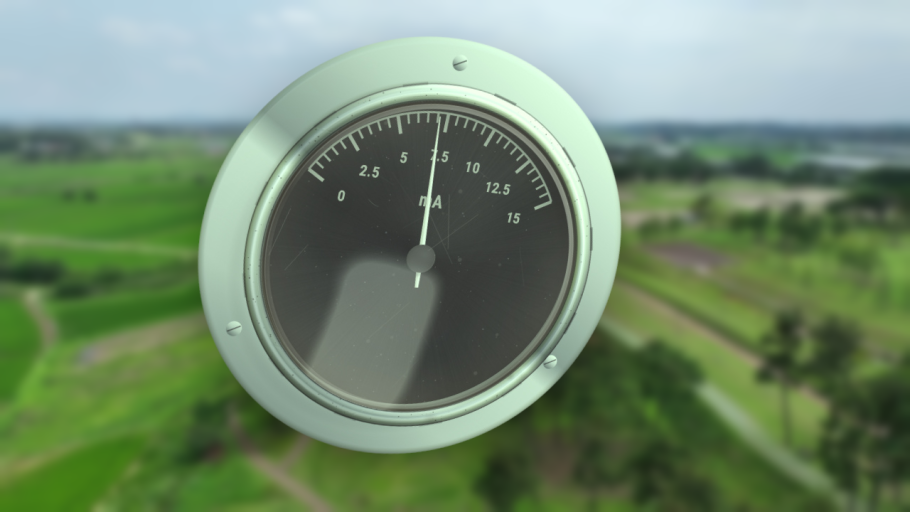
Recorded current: 7
